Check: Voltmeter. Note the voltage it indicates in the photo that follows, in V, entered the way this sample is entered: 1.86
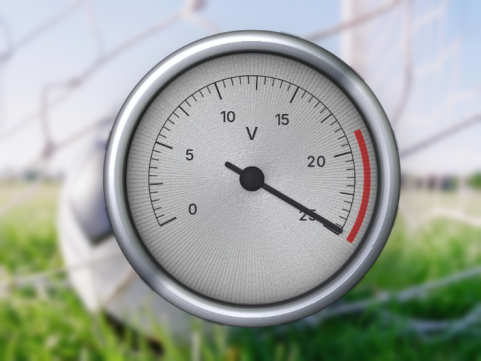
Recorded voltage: 24.75
